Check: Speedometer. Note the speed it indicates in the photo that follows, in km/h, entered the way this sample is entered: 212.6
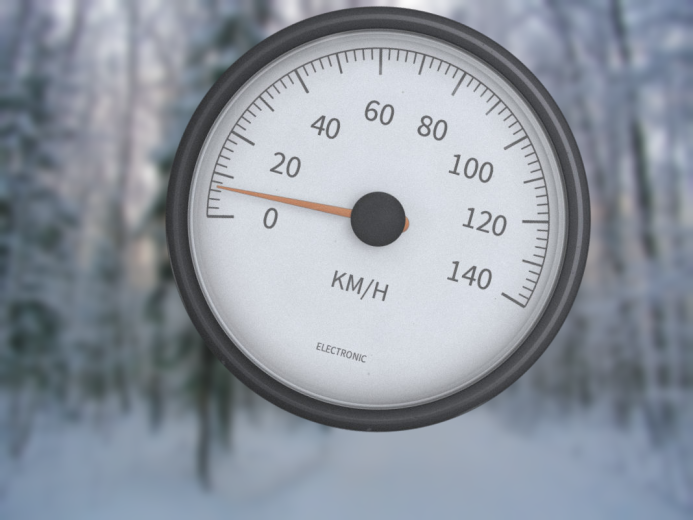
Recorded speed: 7
